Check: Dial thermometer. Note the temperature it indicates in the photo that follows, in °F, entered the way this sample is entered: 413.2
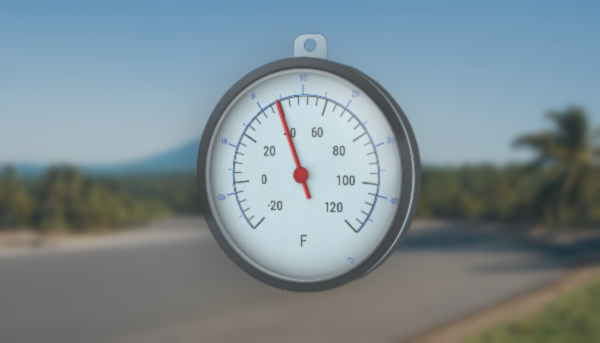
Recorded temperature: 40
